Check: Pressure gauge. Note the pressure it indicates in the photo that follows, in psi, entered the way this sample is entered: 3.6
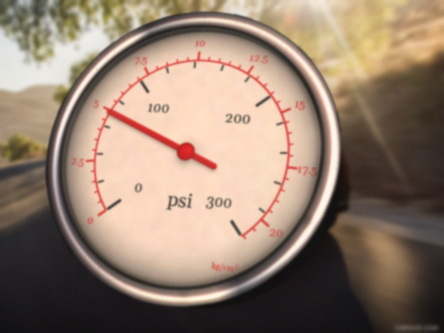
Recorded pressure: 70
